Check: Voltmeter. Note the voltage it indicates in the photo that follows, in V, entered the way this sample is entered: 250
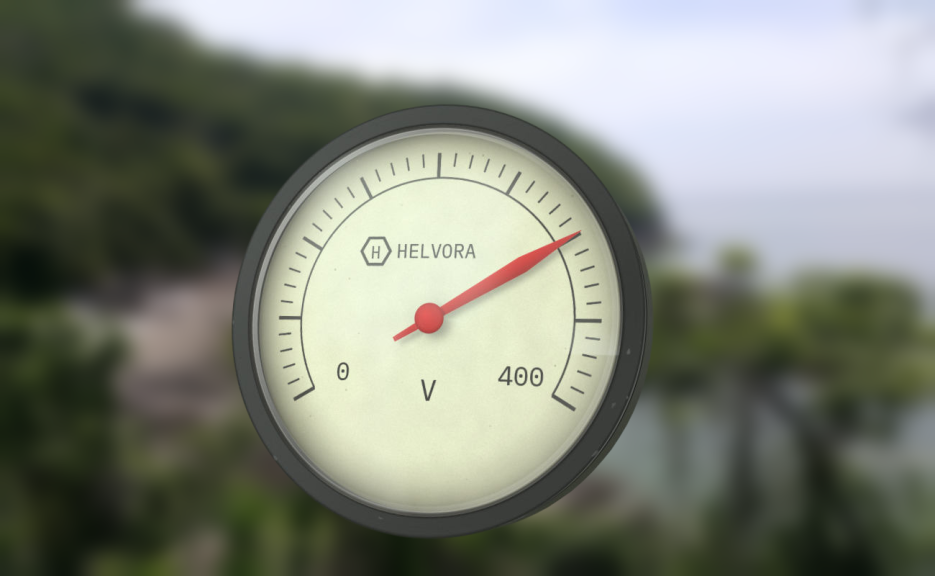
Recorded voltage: 300
